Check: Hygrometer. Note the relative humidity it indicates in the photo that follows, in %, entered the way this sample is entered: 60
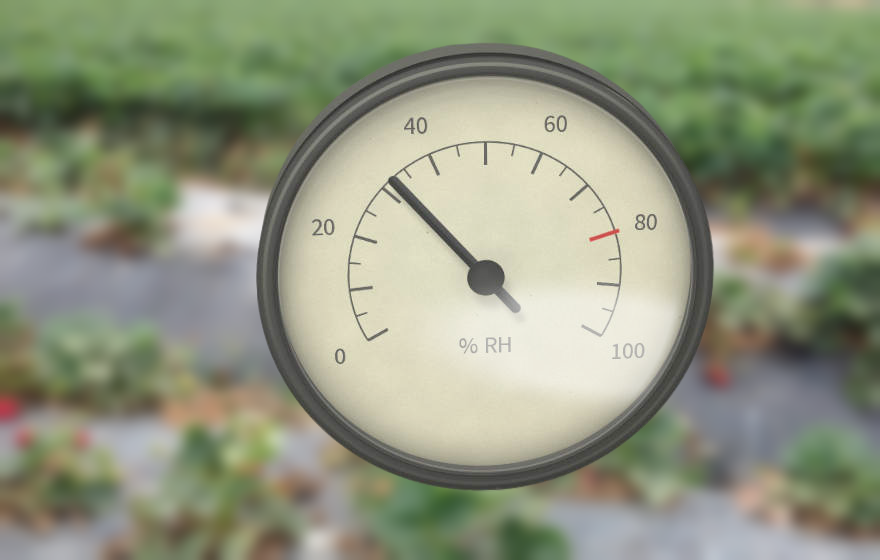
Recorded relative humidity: 32.5
